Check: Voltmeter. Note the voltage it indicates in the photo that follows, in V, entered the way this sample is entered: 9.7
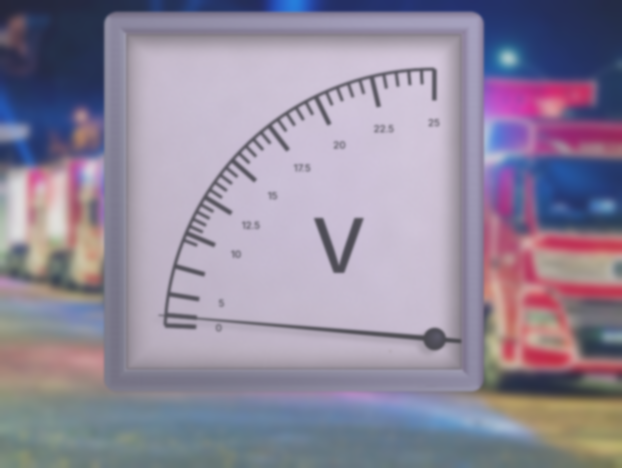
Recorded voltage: 2.5
